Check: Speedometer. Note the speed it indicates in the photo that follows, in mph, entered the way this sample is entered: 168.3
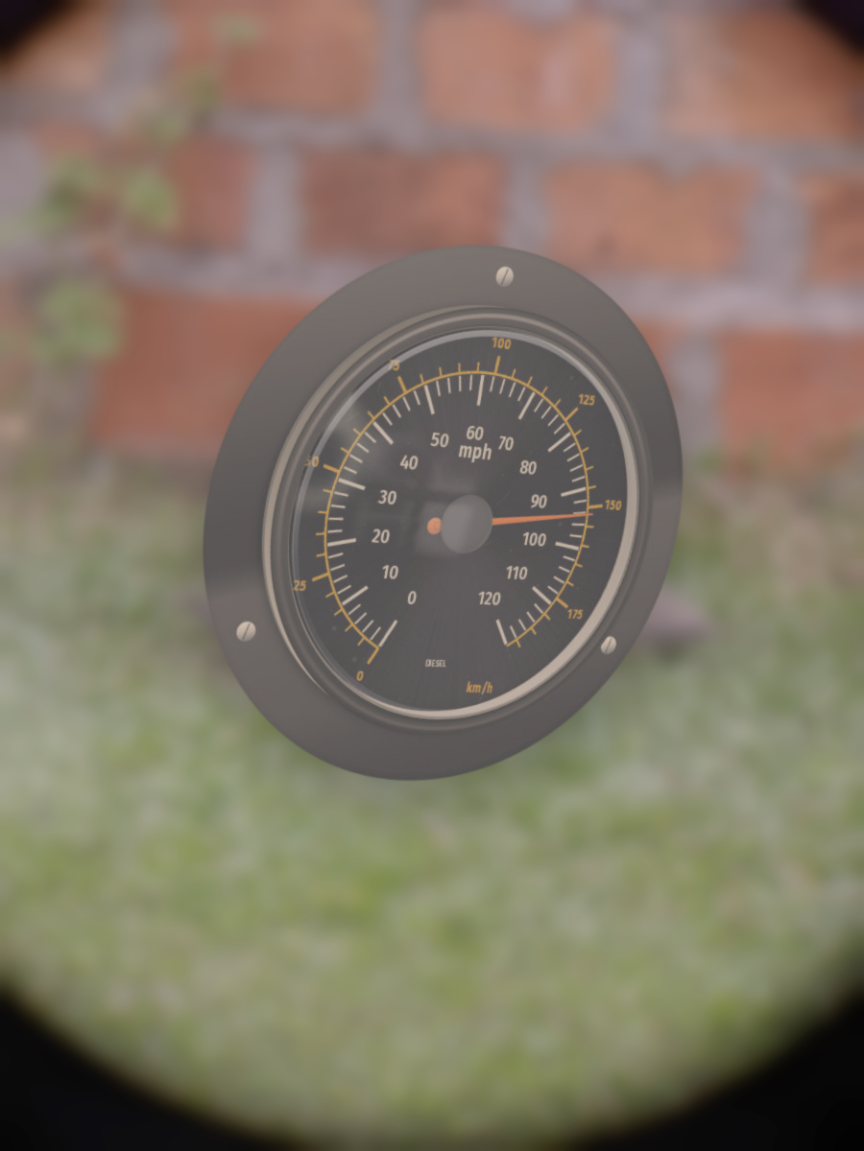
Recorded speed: 94
